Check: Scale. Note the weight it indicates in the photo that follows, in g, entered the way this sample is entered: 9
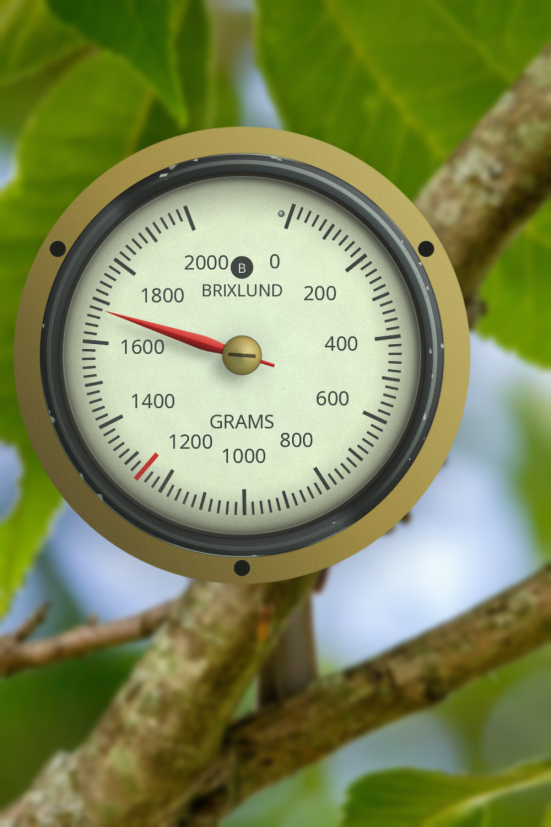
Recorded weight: 1680
